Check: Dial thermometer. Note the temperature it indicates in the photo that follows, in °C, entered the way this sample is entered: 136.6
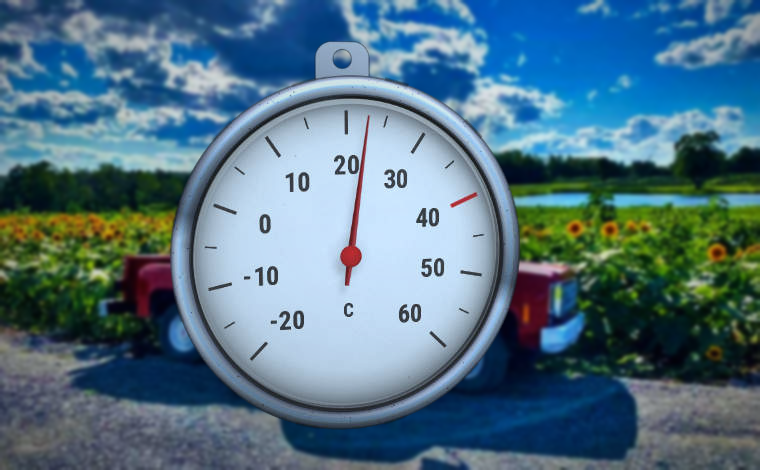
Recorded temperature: 22.5
